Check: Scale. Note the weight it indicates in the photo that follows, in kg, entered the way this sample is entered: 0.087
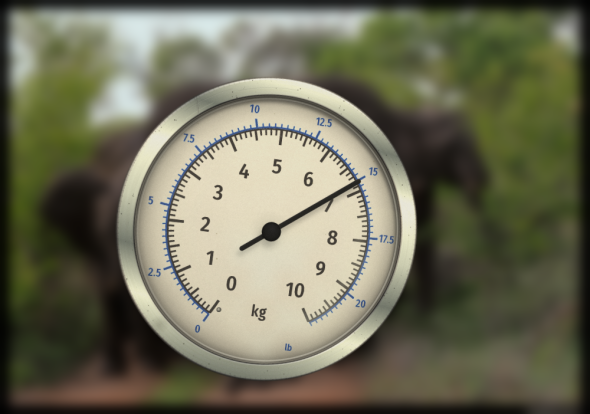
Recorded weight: 6.8
